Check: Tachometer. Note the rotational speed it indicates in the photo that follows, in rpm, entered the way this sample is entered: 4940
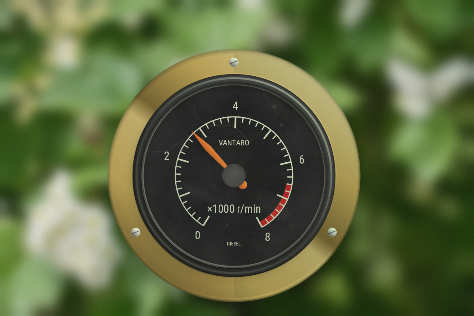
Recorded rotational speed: 2800
